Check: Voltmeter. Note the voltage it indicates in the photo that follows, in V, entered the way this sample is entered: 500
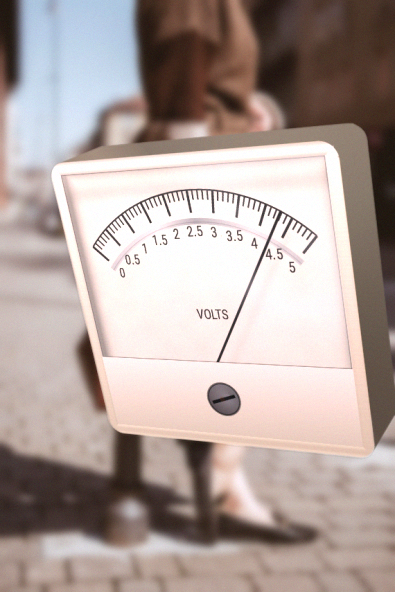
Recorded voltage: 4.3
